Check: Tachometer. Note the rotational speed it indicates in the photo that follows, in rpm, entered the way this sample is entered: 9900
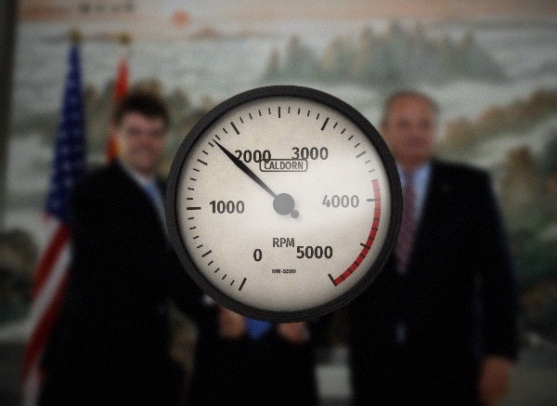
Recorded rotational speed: 1750
